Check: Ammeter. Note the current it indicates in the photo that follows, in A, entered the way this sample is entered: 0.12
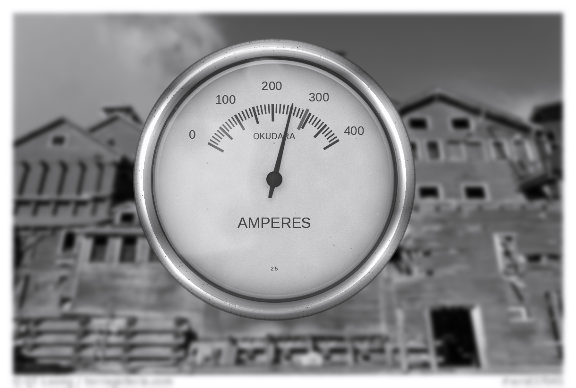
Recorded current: 250
